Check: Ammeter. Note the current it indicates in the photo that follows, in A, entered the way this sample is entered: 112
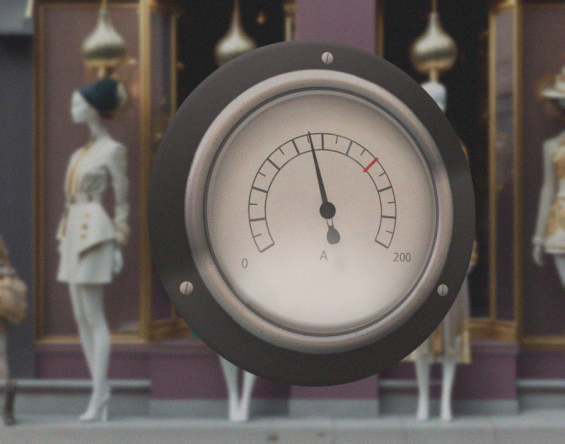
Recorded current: 90
